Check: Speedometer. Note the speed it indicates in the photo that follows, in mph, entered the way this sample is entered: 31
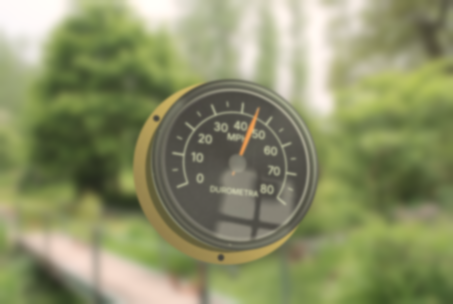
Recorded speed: 45
